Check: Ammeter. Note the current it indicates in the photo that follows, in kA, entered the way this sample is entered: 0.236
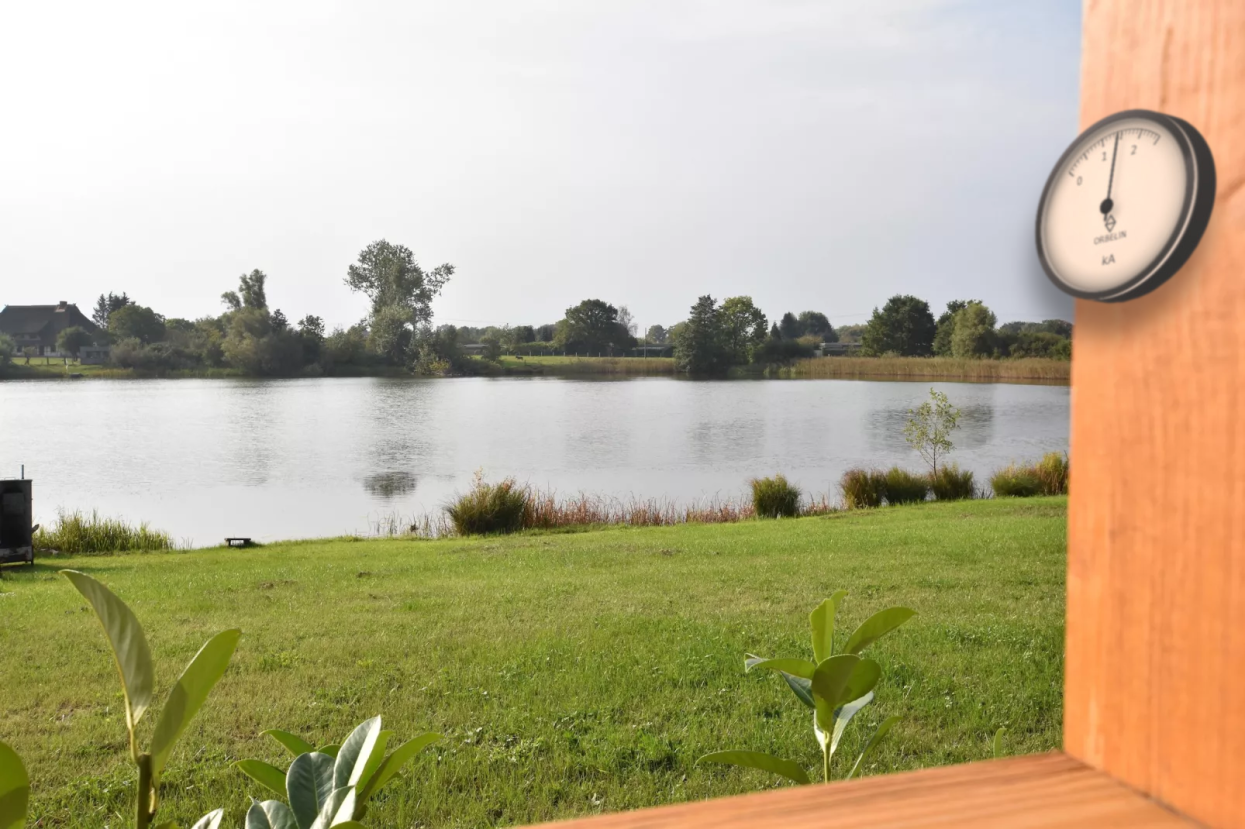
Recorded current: 1.5
